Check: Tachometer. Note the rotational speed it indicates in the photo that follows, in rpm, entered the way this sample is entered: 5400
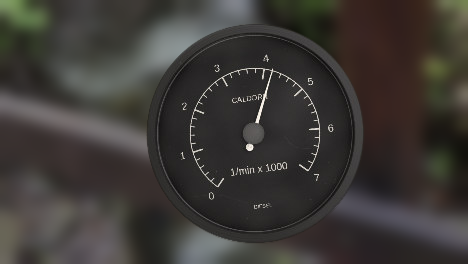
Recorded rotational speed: 4200
